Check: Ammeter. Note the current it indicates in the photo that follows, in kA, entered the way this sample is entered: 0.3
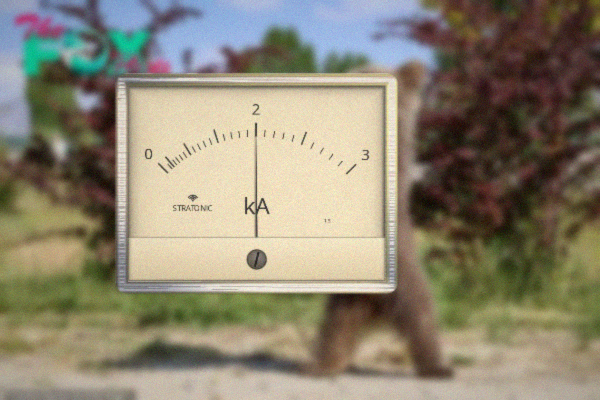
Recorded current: 2
